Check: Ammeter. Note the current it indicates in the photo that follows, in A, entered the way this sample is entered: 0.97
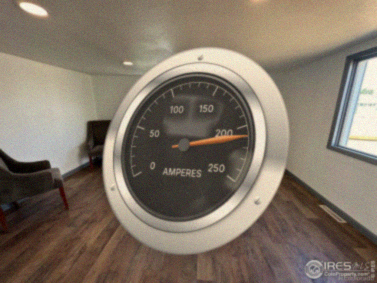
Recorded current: 210
